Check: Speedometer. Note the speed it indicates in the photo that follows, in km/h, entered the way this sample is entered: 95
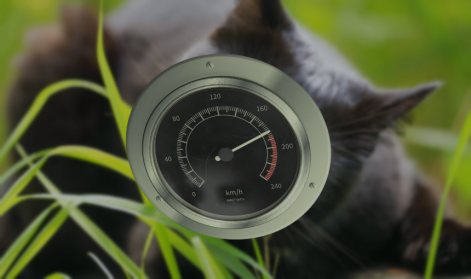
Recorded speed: 180
